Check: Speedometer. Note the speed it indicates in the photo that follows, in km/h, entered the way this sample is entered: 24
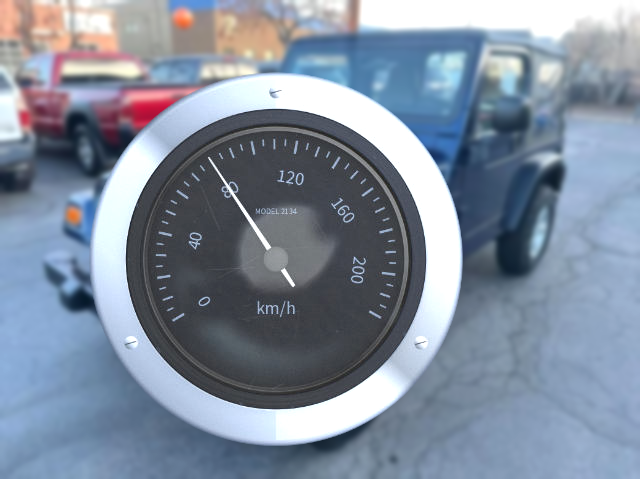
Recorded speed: 80
